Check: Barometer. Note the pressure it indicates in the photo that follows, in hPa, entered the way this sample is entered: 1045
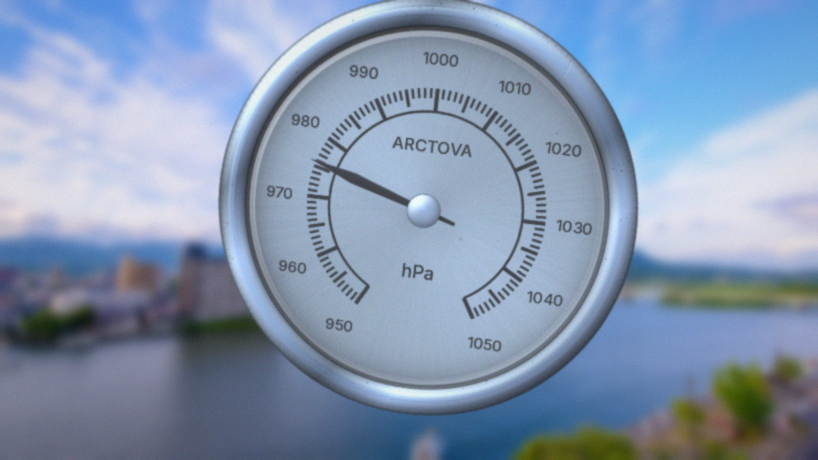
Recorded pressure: 976
